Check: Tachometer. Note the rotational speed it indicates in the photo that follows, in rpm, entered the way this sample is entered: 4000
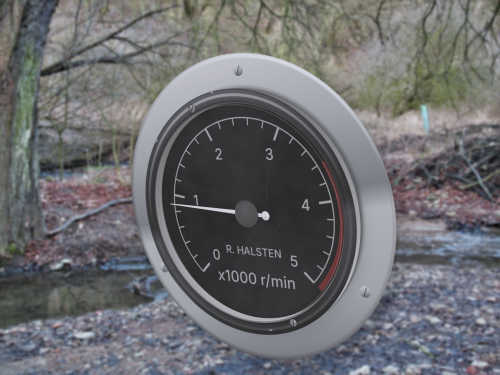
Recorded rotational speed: 900
